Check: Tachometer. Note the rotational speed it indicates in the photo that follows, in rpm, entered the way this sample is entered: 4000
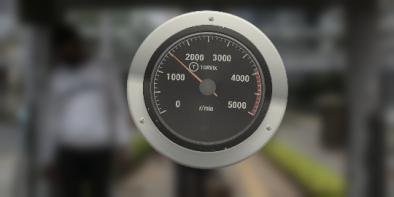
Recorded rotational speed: 1500
